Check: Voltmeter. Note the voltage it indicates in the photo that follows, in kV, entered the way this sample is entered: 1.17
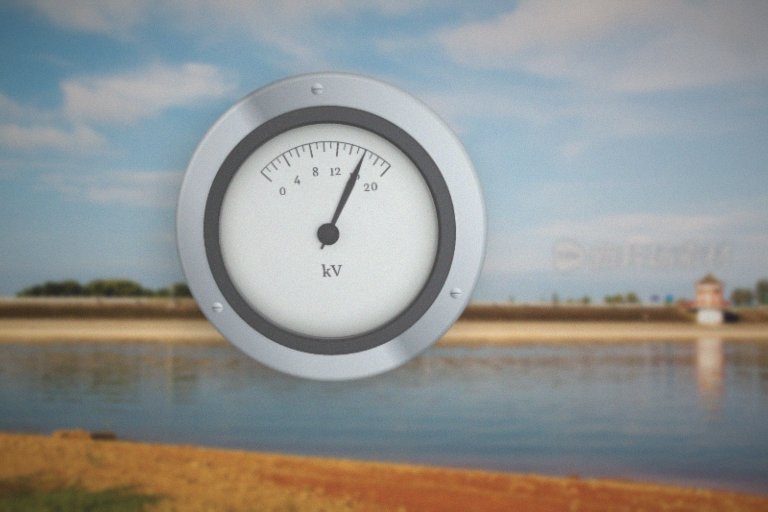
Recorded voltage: 16
